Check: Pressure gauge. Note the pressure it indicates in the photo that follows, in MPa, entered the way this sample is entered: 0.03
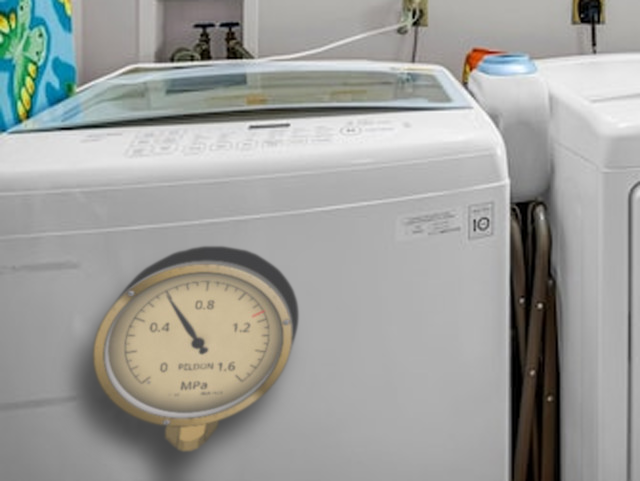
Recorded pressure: 0.6
